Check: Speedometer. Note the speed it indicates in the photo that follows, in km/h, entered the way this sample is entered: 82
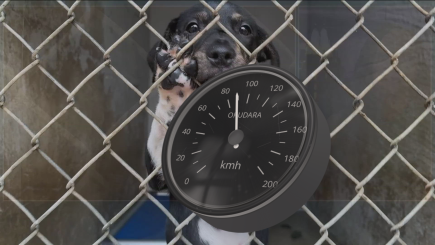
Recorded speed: 90
